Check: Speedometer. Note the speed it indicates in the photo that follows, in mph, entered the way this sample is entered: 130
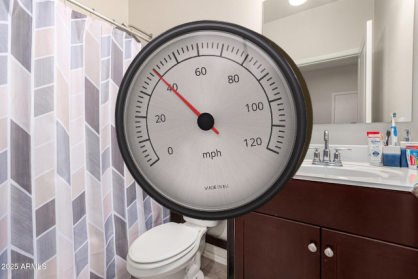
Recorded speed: 40
